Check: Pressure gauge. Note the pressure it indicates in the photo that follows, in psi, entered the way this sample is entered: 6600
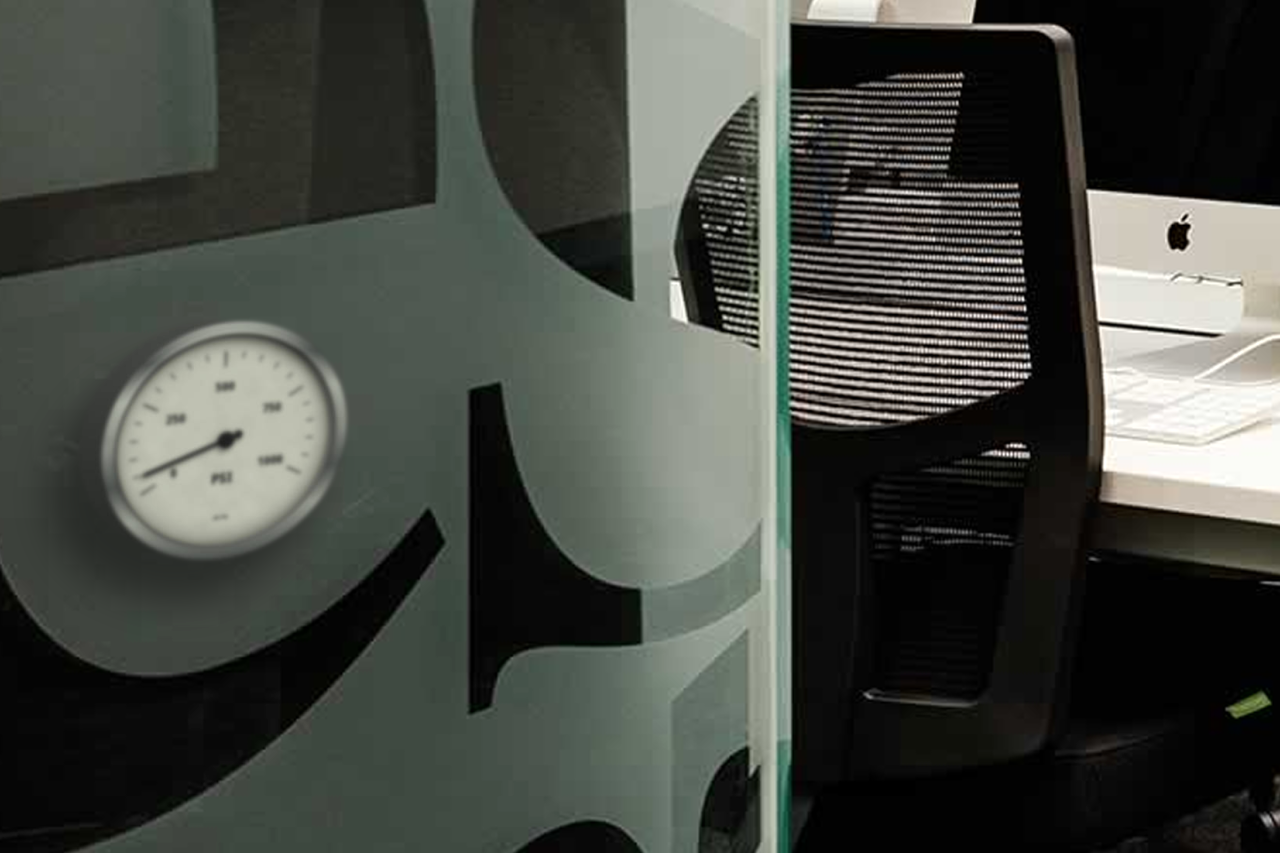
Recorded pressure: 50
